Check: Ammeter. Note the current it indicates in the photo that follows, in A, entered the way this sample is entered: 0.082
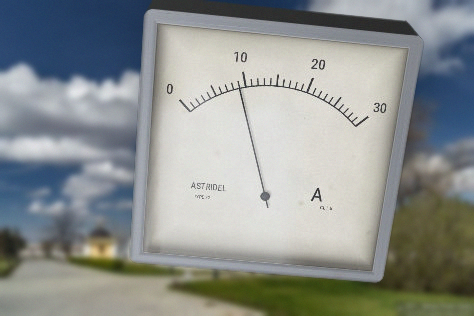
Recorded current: 9
